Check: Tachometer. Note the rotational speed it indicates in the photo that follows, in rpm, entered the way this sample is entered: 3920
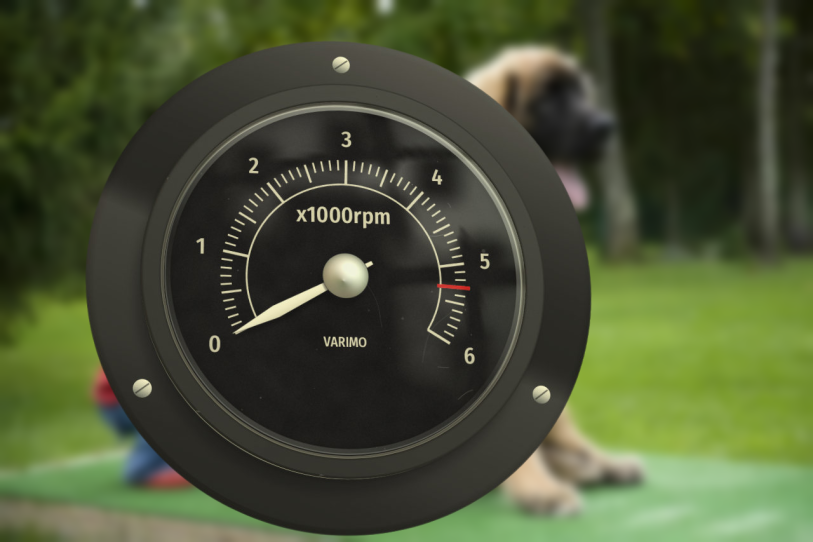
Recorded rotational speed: 0
